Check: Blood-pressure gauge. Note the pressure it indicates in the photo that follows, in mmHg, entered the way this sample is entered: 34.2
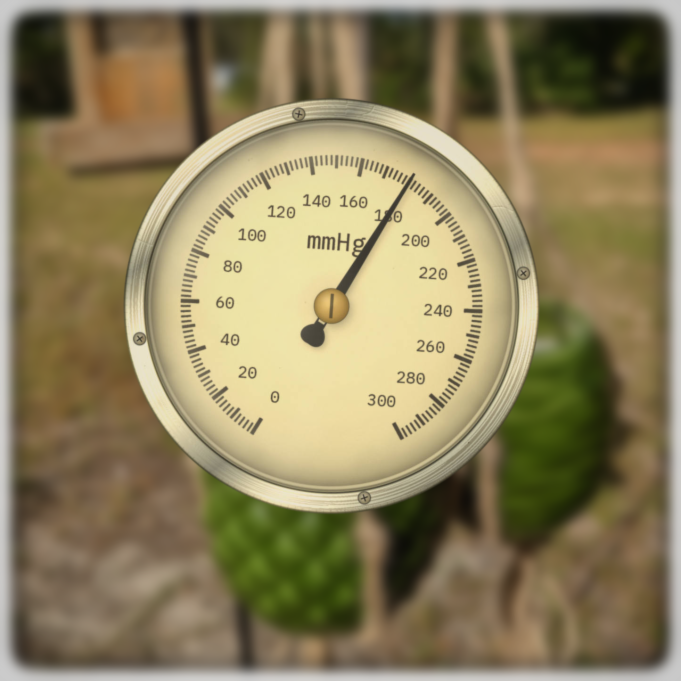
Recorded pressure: 180
